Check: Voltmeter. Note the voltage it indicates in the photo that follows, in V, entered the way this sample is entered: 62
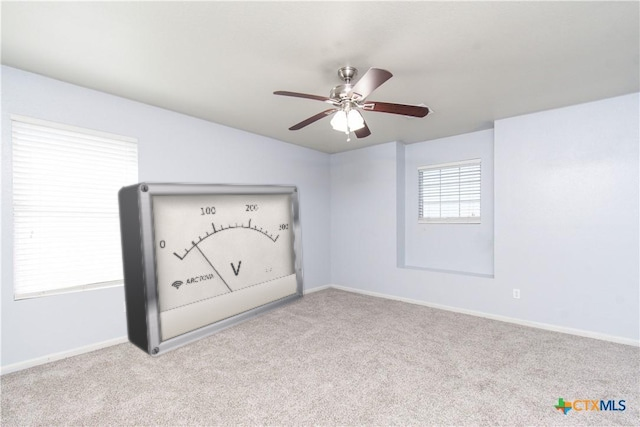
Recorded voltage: 40
